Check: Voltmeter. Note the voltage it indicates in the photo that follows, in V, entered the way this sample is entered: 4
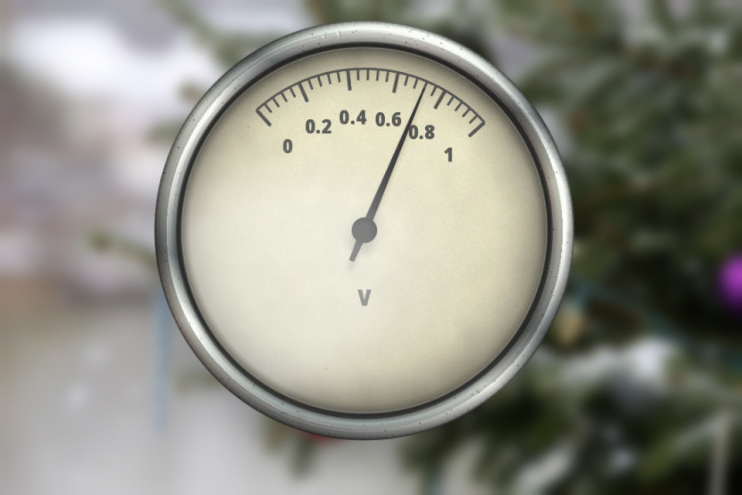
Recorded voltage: 0.72
